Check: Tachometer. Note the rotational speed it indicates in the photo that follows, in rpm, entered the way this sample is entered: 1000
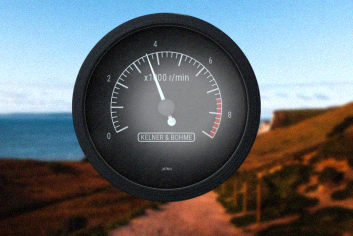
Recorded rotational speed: 3600
